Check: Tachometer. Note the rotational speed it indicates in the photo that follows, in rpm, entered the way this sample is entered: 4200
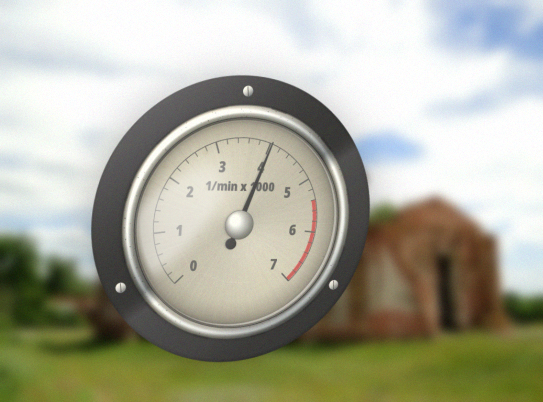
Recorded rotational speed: 4000
